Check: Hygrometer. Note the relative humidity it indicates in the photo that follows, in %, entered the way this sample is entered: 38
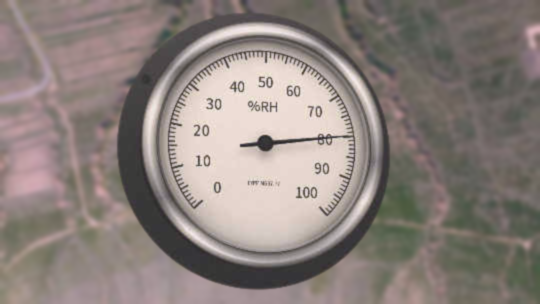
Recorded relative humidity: 80
